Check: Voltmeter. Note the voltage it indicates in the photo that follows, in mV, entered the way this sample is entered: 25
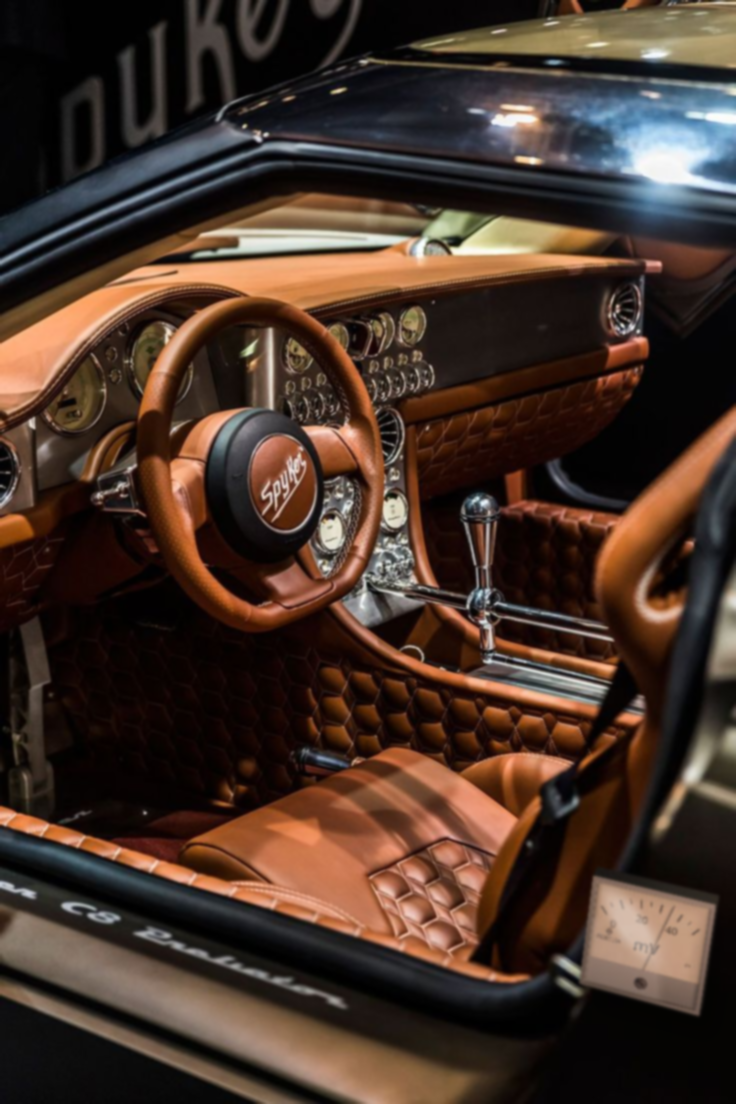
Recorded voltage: 35
